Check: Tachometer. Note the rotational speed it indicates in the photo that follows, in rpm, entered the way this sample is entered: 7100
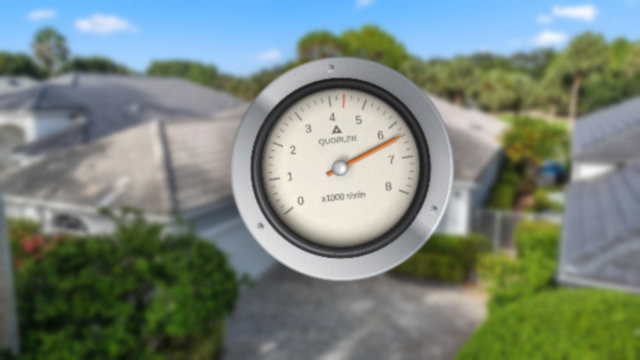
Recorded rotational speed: 6400
